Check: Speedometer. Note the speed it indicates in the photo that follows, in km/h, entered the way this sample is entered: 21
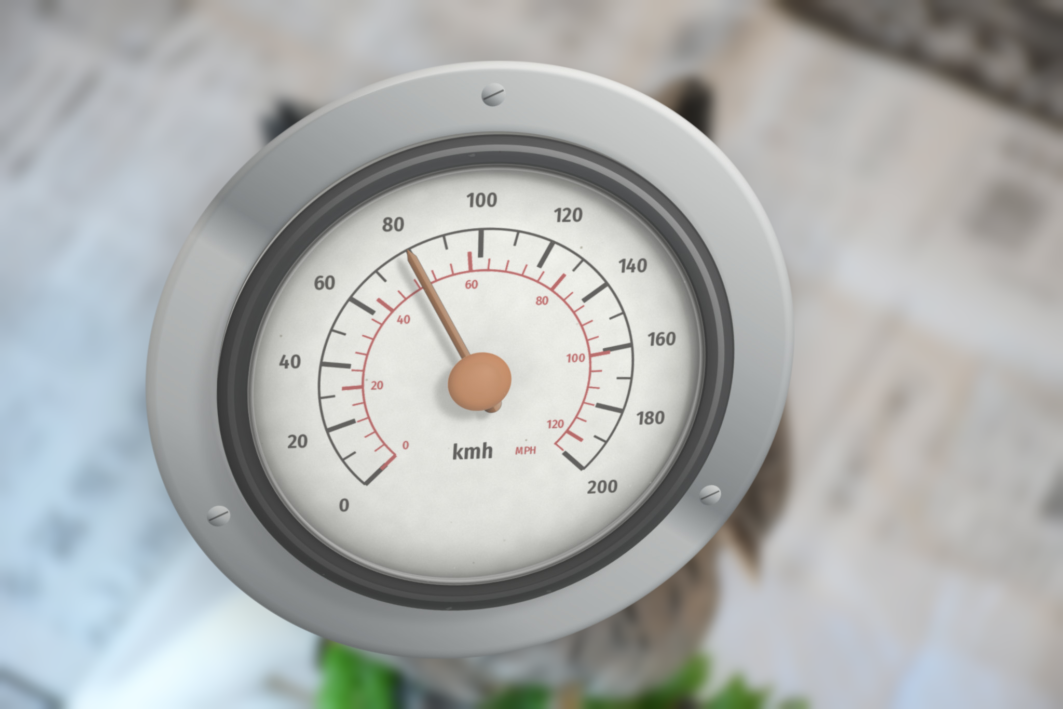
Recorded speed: 80
